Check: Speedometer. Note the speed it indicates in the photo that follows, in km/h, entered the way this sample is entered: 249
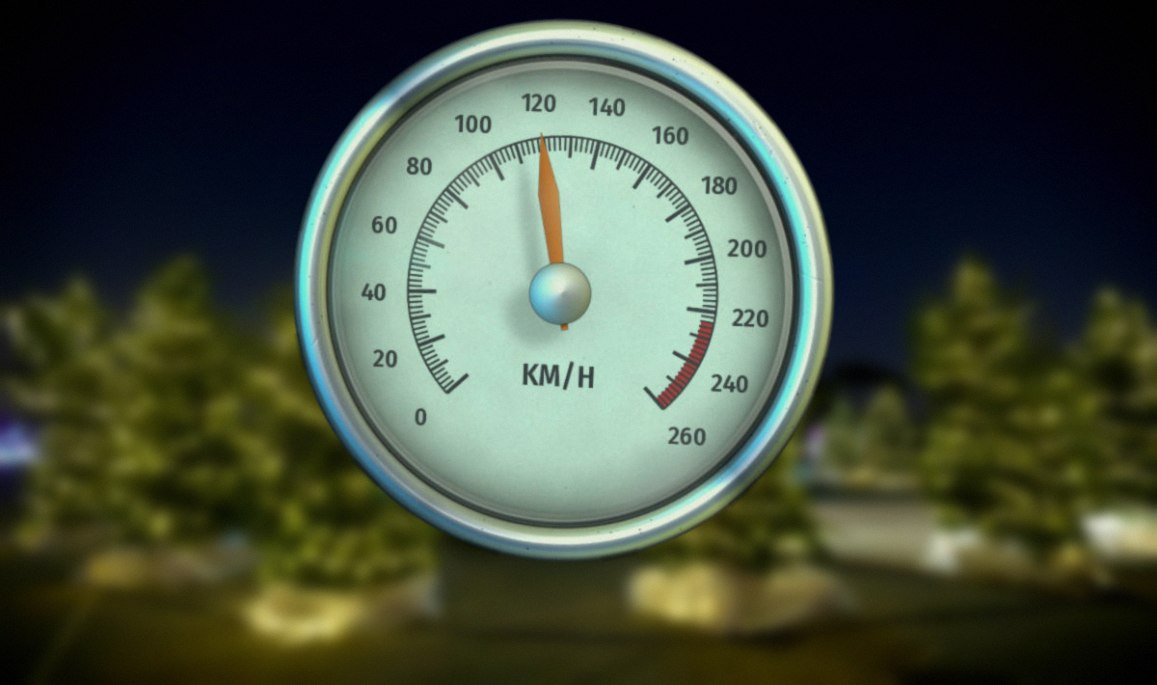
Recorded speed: 120
